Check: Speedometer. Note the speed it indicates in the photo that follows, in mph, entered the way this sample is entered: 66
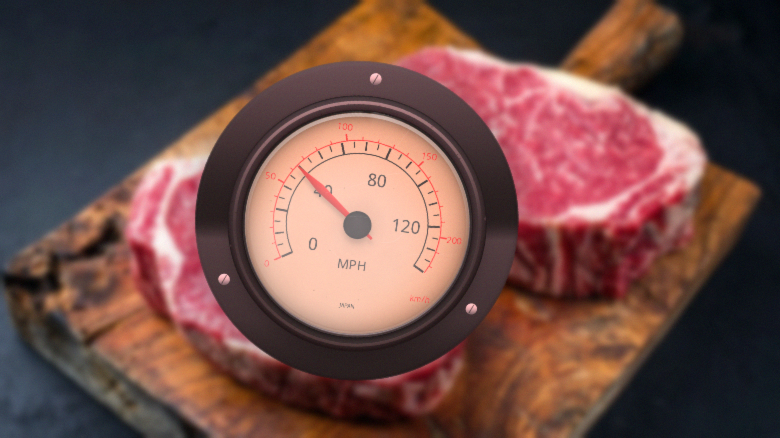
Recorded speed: 40
